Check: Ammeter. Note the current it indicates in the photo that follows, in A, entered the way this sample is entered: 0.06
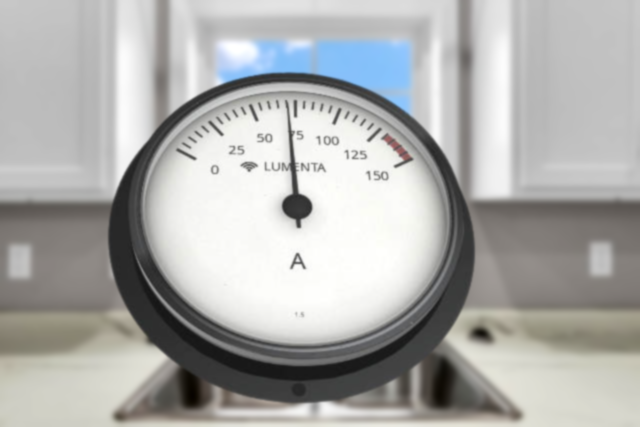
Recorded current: 70
